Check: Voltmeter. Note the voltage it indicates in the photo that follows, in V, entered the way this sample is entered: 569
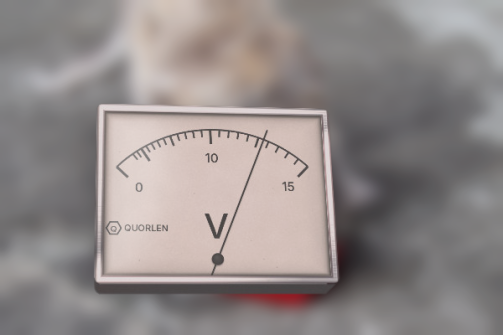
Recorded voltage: 12.75
